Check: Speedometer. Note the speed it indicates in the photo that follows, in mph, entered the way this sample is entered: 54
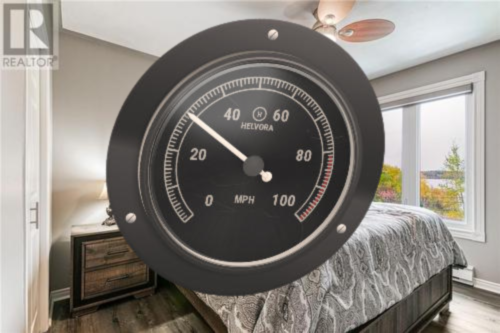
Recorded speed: 30
